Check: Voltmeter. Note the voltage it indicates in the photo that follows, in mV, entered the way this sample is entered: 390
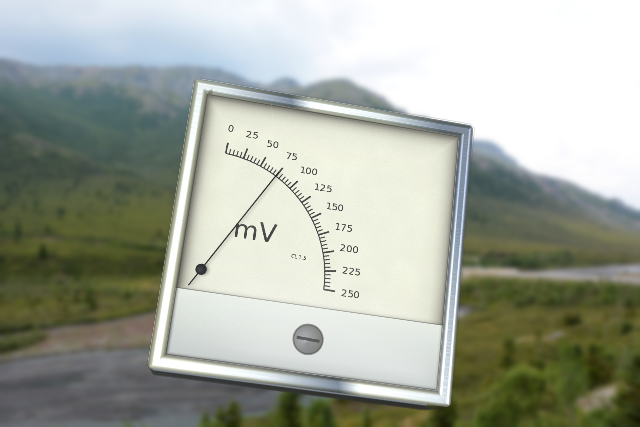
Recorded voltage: 75
